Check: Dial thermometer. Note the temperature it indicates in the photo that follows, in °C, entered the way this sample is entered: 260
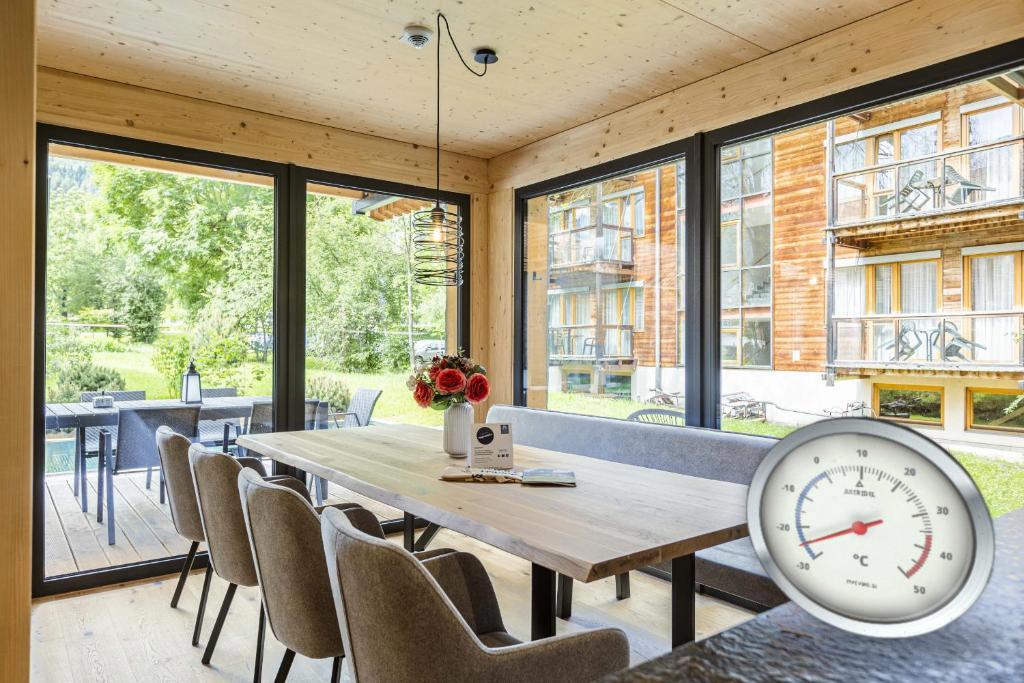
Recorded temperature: -25
